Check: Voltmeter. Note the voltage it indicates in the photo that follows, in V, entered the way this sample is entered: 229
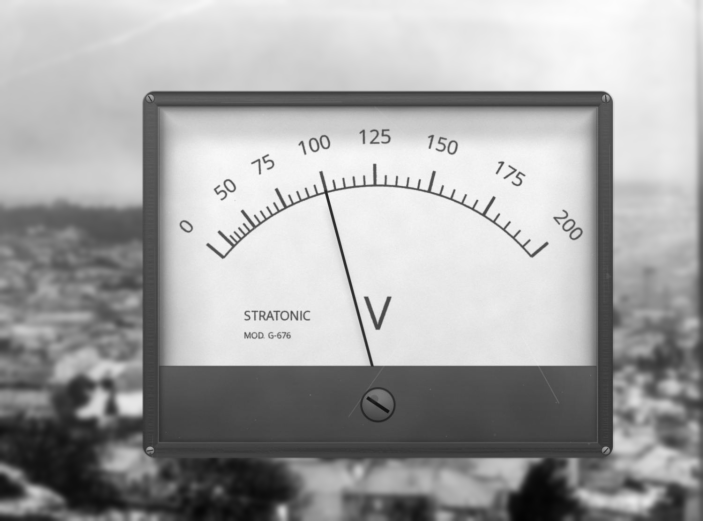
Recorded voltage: 100
